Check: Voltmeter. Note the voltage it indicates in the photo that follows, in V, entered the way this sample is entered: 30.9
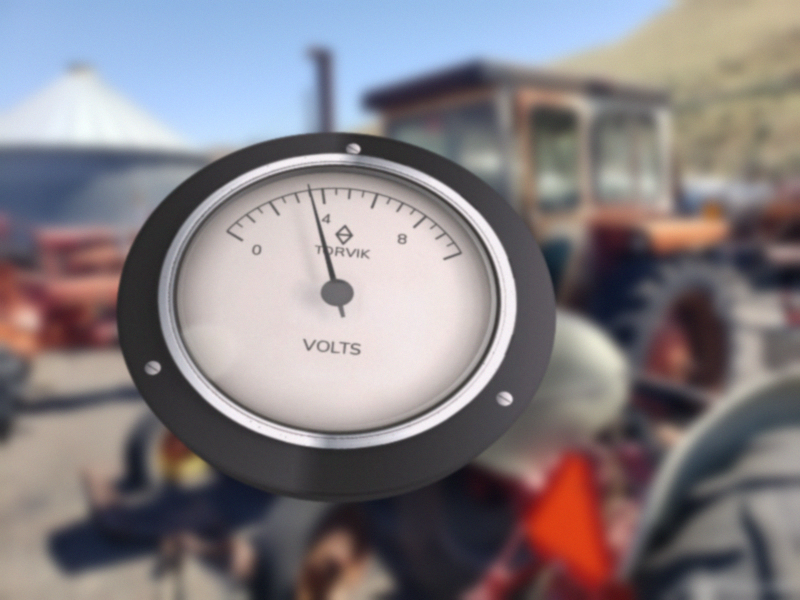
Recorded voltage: 3.5
